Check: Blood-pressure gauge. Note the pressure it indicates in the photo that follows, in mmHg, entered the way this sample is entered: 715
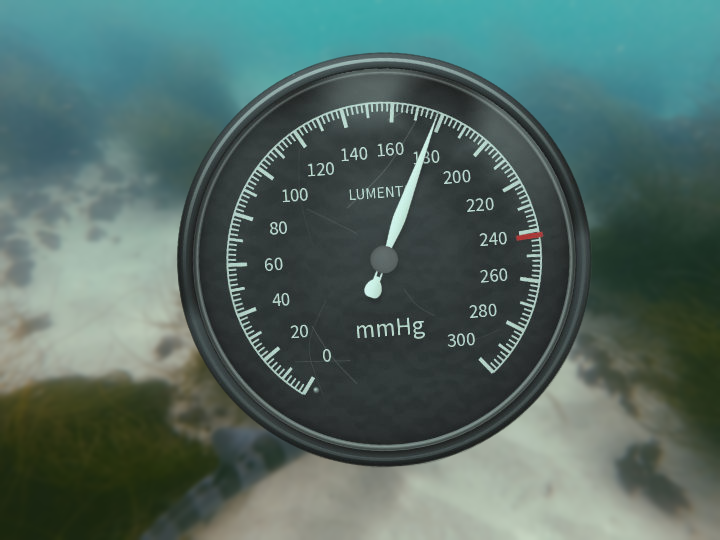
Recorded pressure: 178
